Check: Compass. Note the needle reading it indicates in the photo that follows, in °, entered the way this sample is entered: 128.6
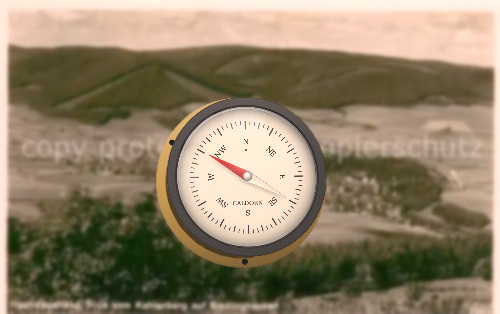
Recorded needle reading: 300
